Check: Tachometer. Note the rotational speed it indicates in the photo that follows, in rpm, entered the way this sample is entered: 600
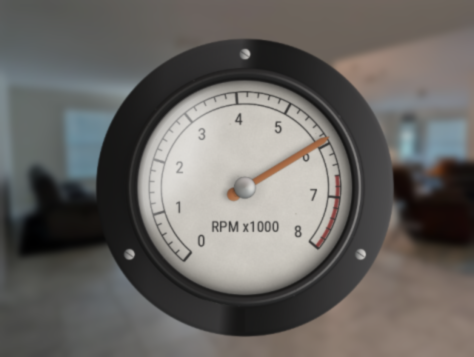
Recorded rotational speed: 5900
